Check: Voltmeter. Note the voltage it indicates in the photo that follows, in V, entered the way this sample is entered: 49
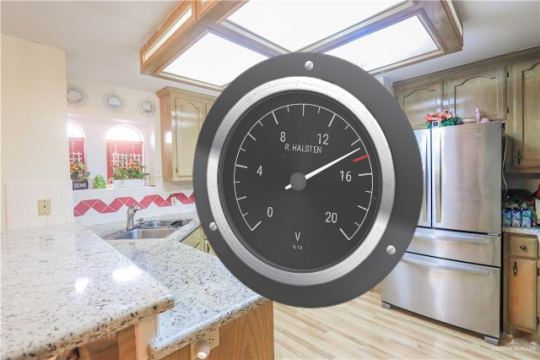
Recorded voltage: 14.5
